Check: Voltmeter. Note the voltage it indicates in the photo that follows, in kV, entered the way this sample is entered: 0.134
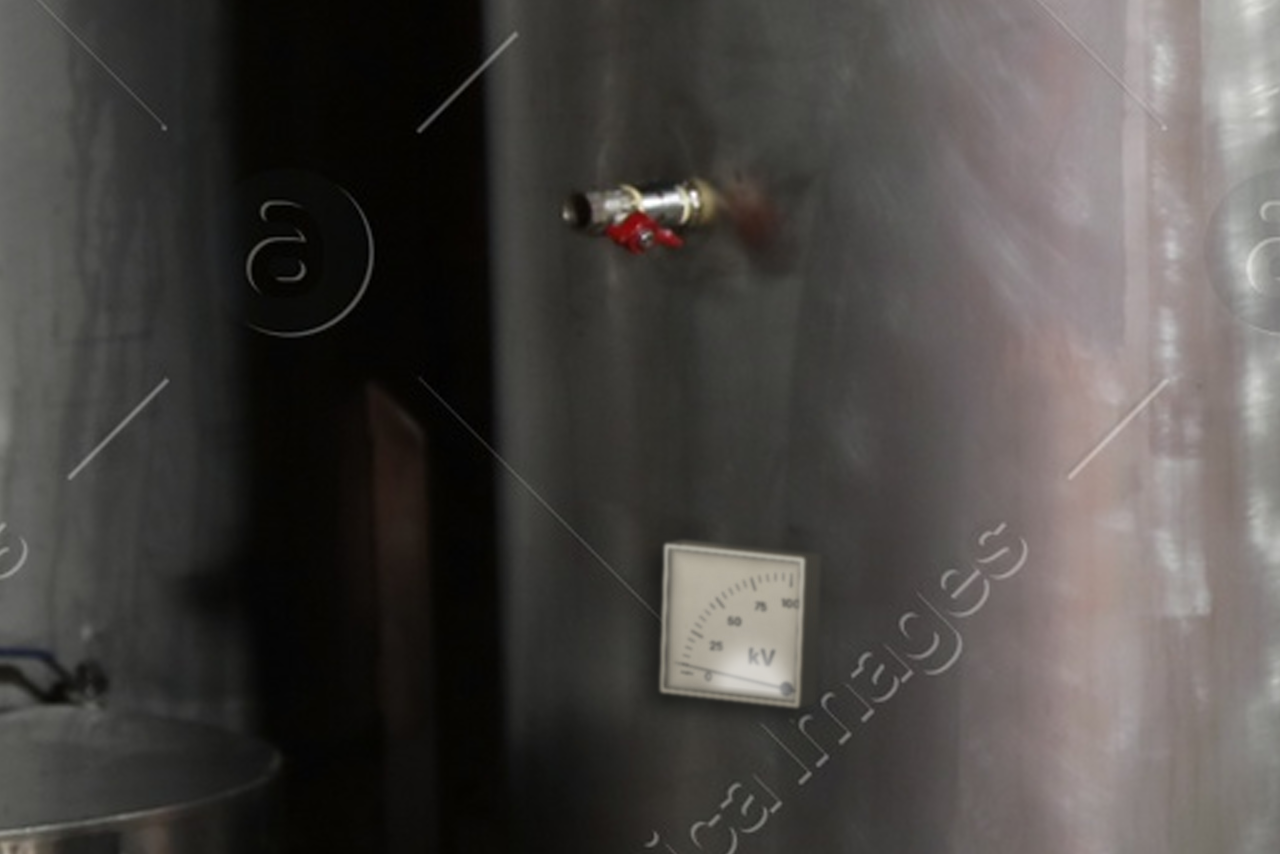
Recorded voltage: 5
